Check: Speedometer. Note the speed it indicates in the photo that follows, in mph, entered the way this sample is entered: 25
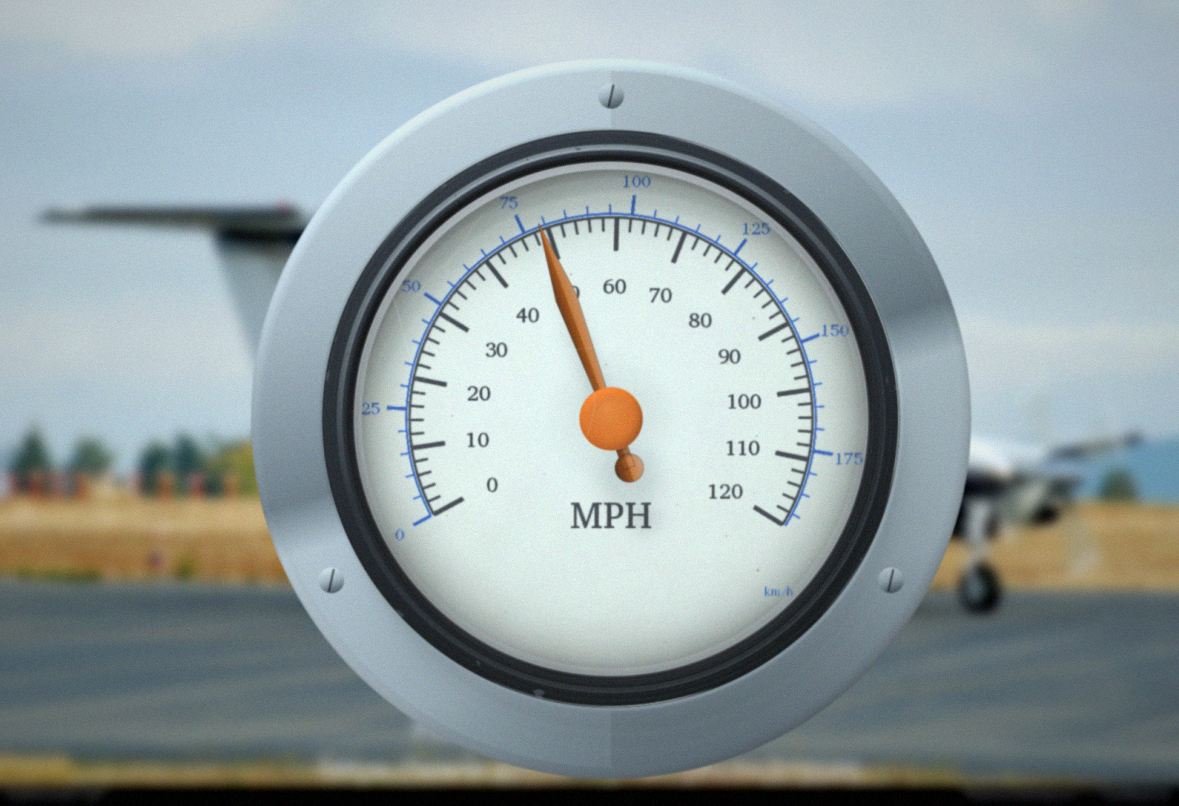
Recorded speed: 49
